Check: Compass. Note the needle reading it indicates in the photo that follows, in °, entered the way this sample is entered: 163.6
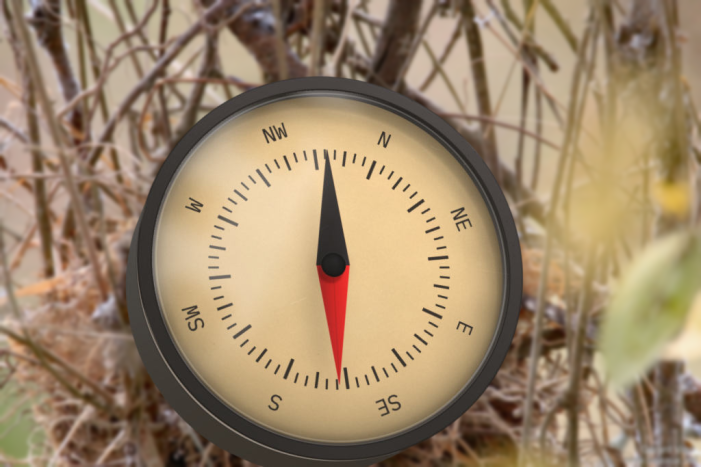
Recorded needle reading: 155
